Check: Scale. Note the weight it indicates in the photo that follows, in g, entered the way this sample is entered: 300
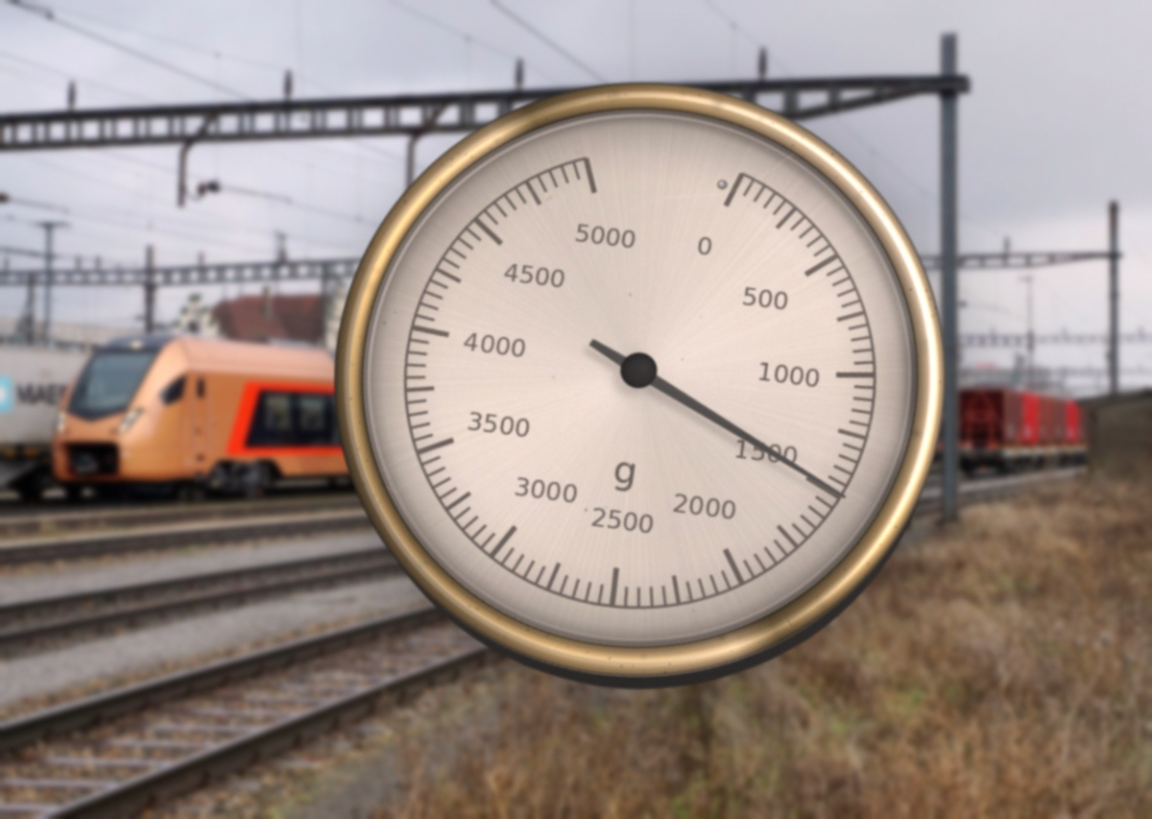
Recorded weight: 1500
